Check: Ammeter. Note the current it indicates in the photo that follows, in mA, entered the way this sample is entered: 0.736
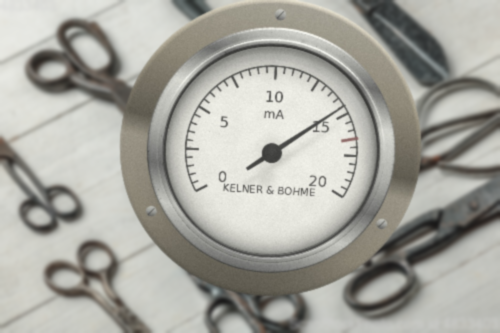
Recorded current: 14.5
